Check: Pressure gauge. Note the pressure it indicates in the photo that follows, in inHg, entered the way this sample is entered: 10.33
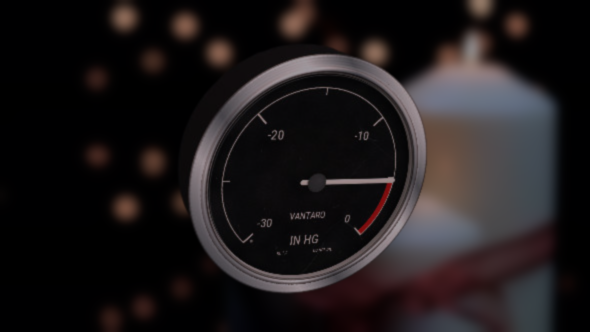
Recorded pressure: -5
